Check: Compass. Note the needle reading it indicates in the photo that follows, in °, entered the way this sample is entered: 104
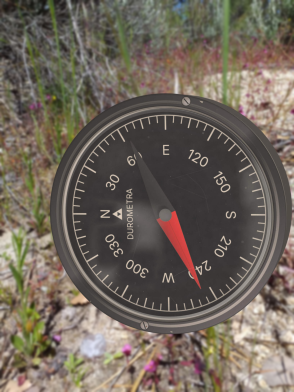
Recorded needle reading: 245
